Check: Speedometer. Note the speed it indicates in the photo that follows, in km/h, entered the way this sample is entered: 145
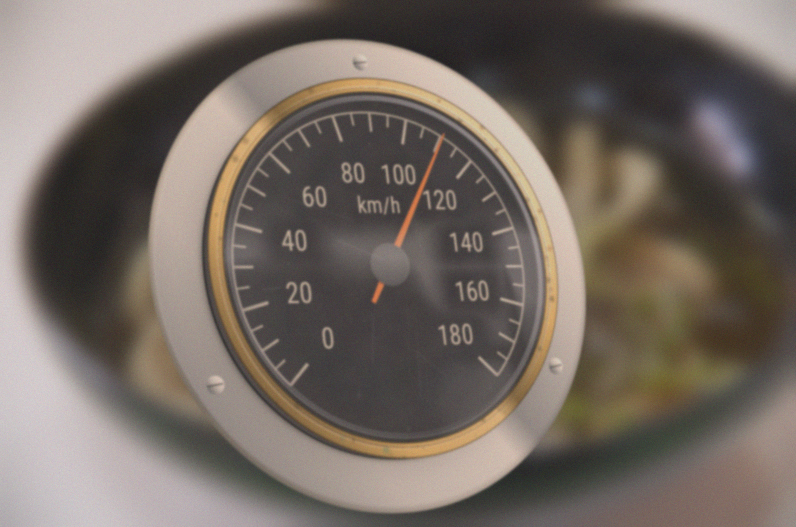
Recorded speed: 110
